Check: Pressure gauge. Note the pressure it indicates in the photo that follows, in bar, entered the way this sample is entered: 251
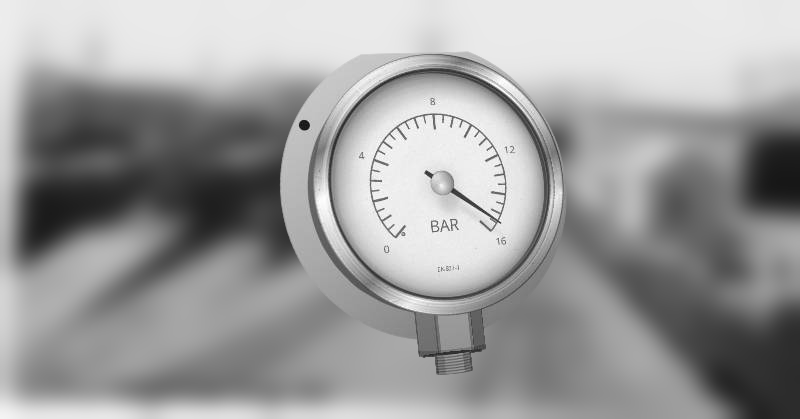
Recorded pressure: 15.5
